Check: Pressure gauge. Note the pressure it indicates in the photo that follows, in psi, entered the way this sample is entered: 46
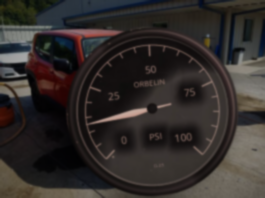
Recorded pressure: 12.5
